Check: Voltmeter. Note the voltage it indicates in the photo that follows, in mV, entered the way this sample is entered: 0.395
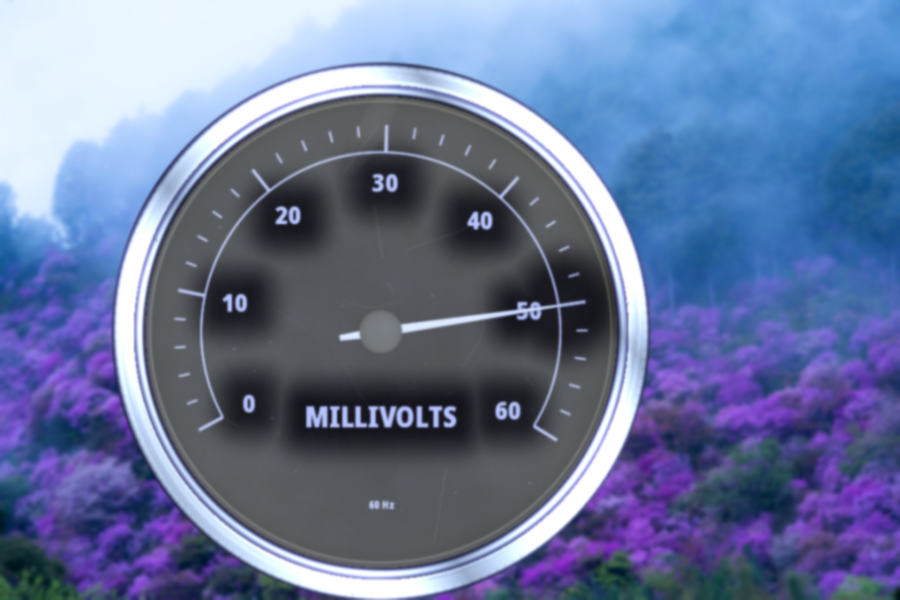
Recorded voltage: 50
